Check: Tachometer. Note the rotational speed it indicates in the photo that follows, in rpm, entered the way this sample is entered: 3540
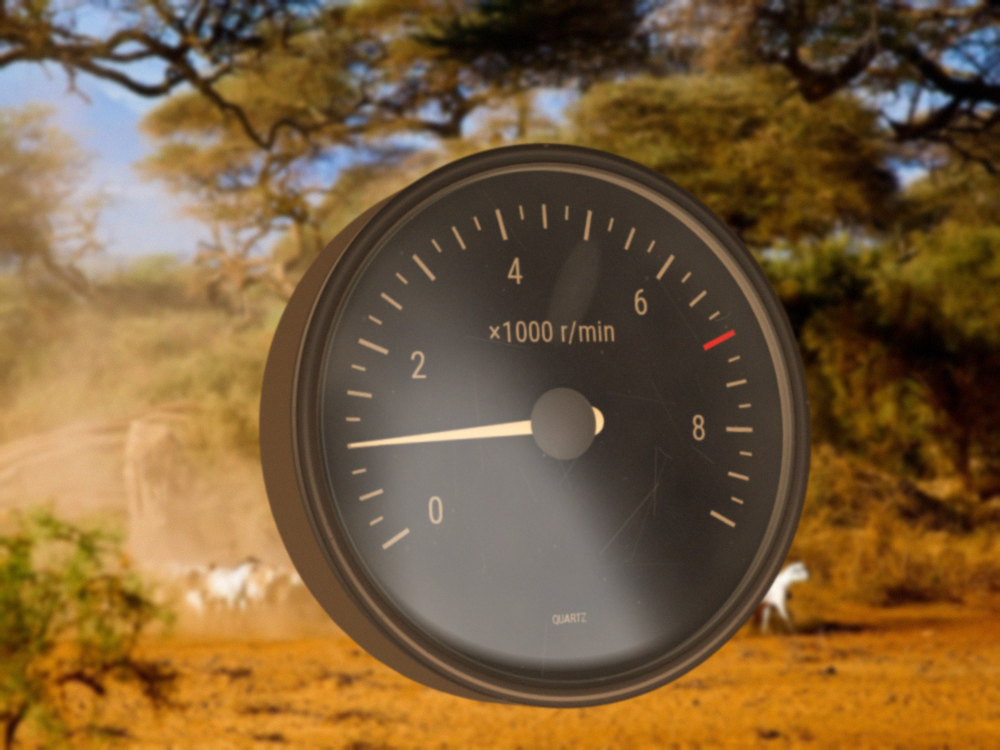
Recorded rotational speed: 1000
